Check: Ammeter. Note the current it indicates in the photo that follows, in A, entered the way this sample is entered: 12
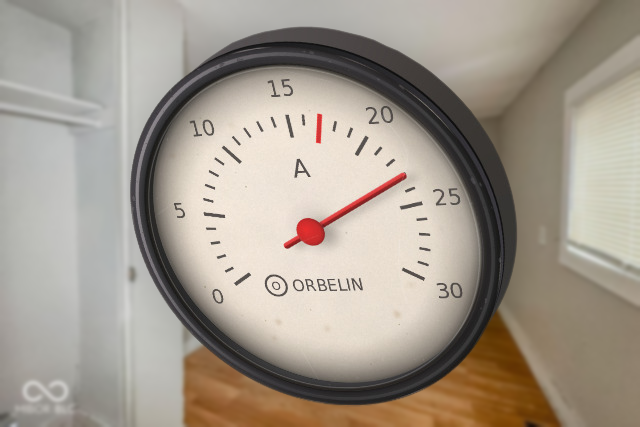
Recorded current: 23
